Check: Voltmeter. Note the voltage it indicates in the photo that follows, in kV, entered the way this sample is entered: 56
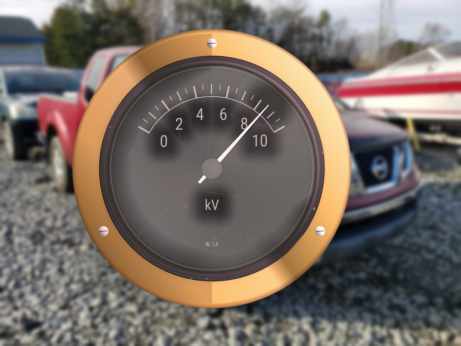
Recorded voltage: 8.5
